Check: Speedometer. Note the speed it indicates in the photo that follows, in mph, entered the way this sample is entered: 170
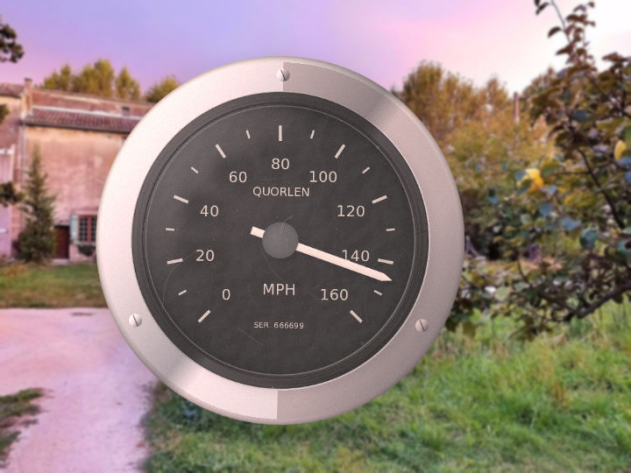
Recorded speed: 145
